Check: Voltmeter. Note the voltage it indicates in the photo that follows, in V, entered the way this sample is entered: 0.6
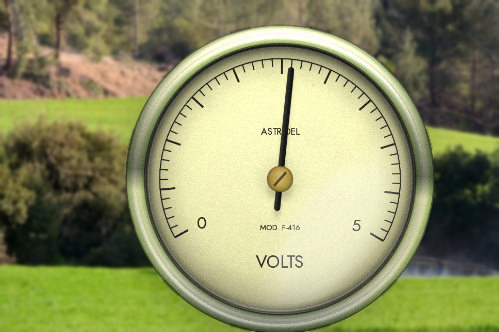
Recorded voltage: 2.6
